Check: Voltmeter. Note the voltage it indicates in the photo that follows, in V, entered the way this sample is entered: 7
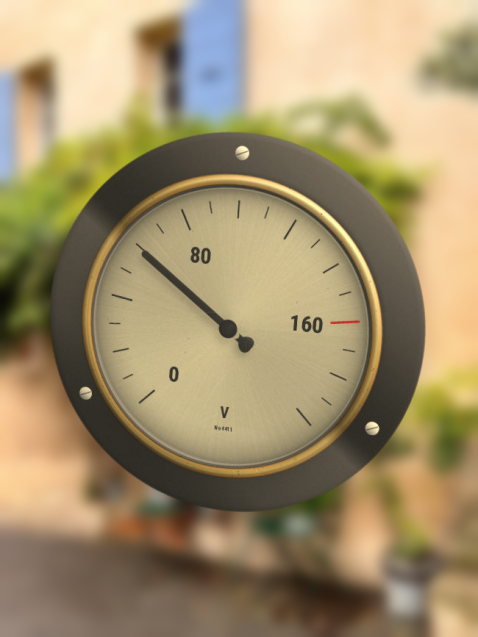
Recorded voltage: 60
